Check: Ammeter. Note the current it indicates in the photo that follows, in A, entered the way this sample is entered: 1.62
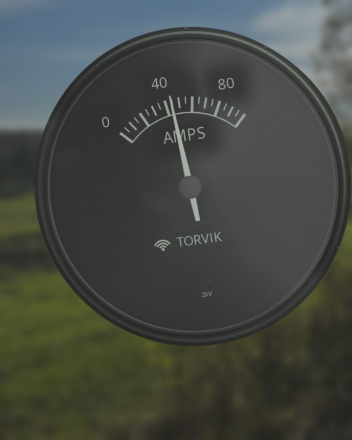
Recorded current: 45
